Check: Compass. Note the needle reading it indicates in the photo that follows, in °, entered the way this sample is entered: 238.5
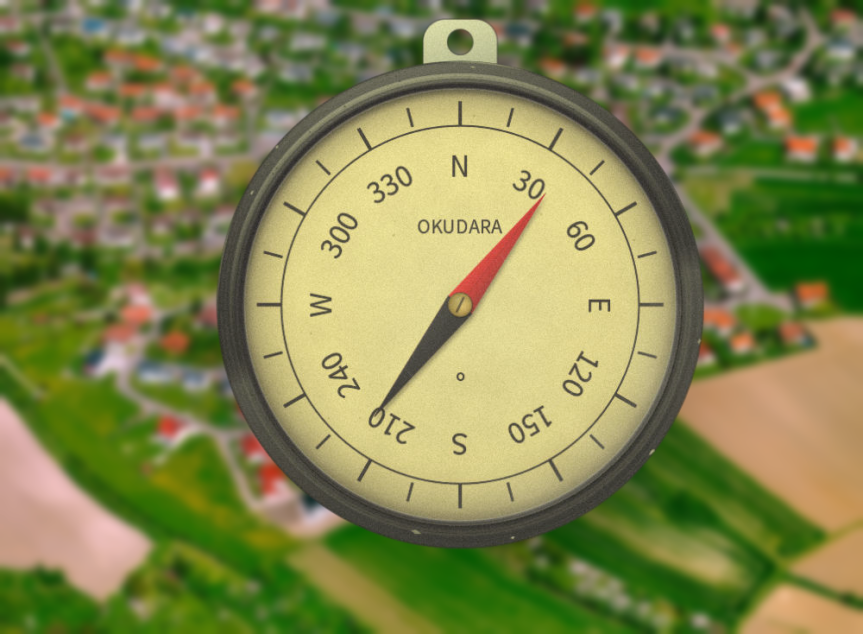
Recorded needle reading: 37.5
